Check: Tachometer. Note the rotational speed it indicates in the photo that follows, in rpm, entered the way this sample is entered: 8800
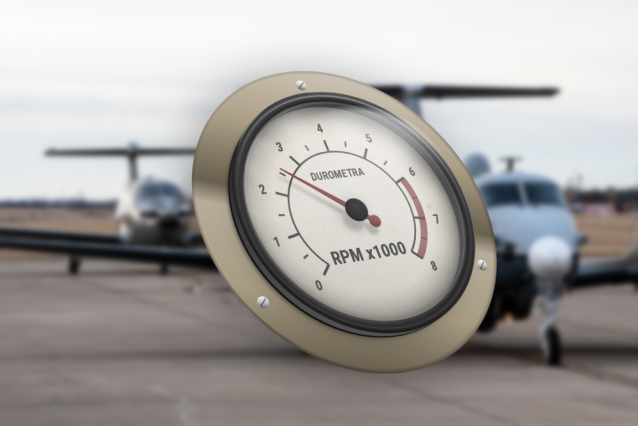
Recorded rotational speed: 2500
